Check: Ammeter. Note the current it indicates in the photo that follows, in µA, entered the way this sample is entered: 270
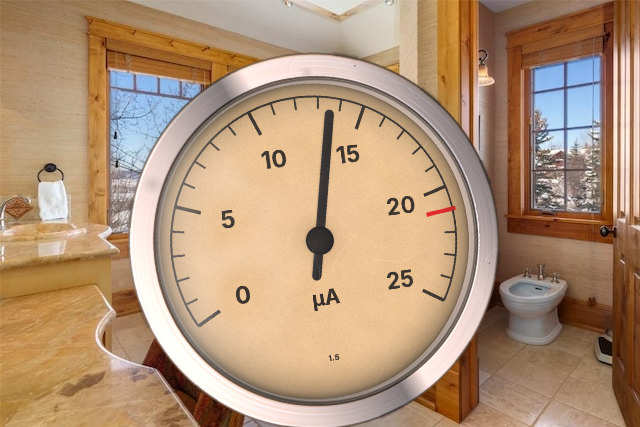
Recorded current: 13.5
